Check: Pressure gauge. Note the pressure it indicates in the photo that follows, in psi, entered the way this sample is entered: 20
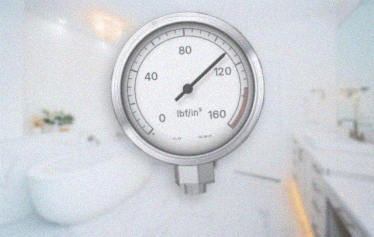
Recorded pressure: 110
